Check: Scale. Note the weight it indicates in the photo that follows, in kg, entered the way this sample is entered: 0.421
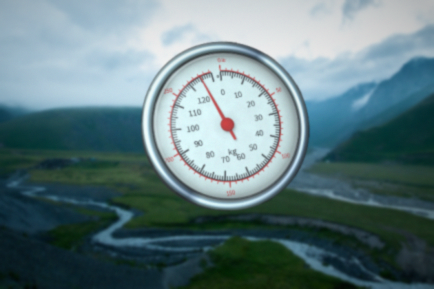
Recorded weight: 125
